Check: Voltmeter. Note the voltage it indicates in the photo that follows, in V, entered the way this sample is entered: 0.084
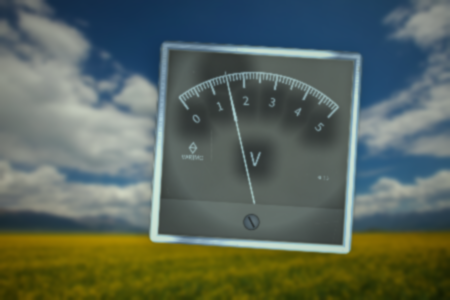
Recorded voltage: 1.5
